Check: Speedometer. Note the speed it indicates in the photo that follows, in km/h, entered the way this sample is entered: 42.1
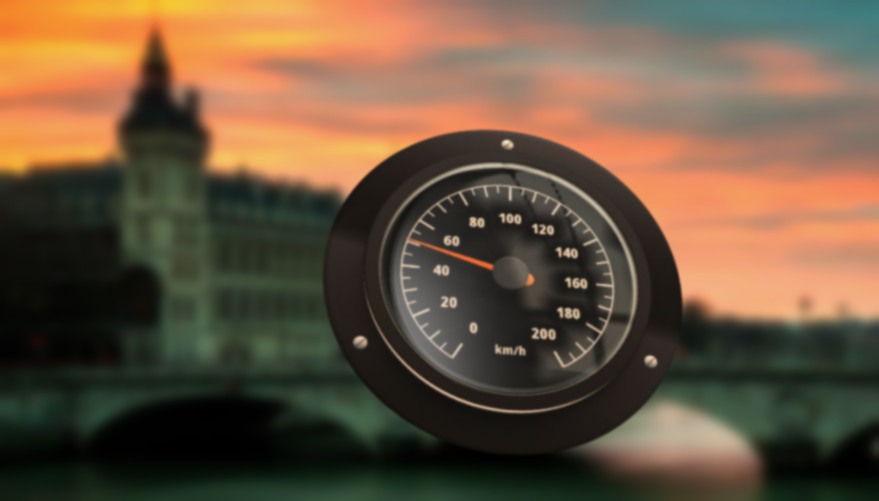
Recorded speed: 50
